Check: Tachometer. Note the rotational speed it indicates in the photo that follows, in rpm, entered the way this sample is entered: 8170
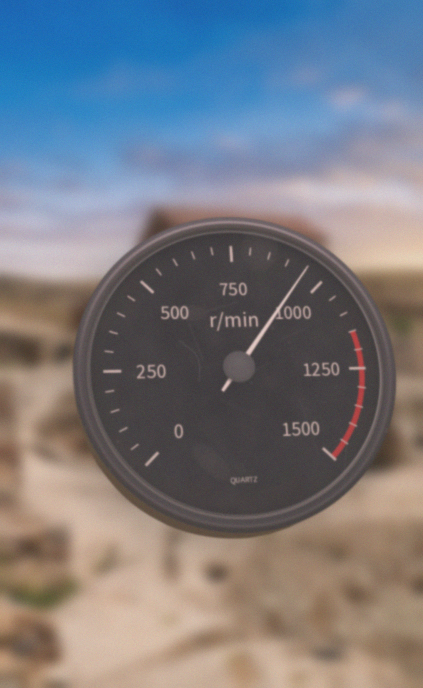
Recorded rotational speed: 950
